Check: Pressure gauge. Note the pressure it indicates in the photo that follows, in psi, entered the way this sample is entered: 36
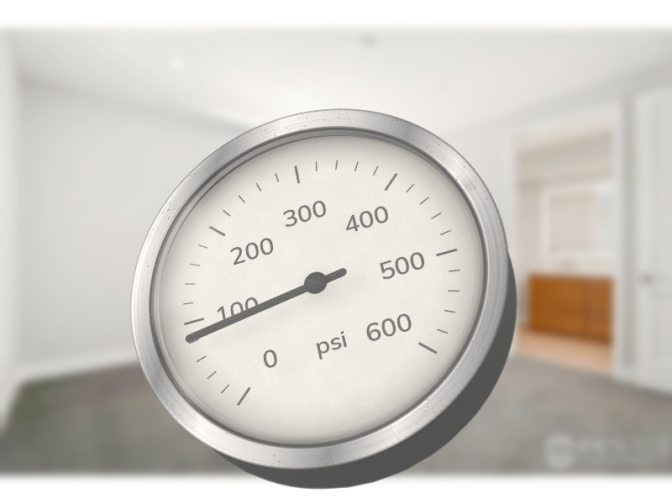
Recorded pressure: 80
